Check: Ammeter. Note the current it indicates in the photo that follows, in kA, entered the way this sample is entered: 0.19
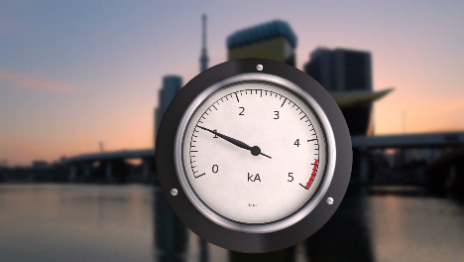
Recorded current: 1
